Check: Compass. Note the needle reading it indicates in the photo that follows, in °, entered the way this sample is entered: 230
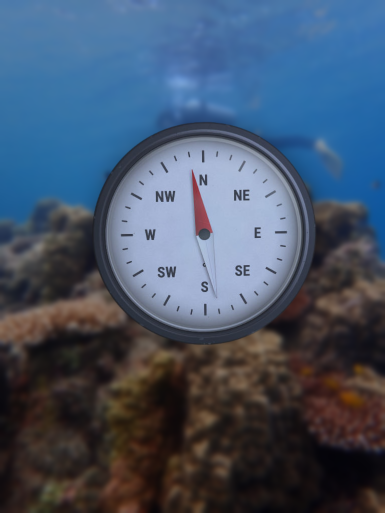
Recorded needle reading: 350
